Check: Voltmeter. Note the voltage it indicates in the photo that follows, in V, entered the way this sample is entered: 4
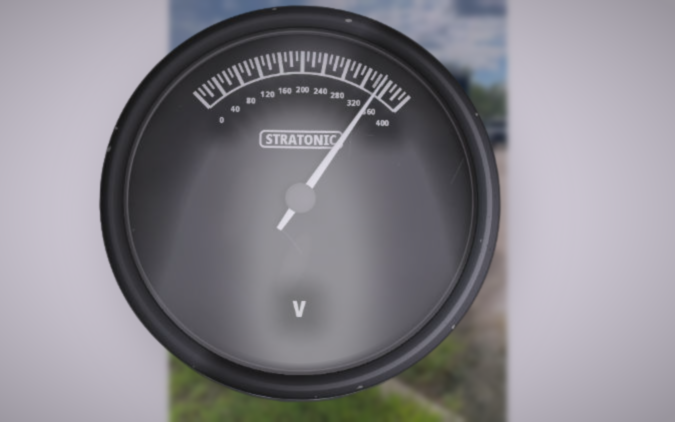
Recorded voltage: 350
